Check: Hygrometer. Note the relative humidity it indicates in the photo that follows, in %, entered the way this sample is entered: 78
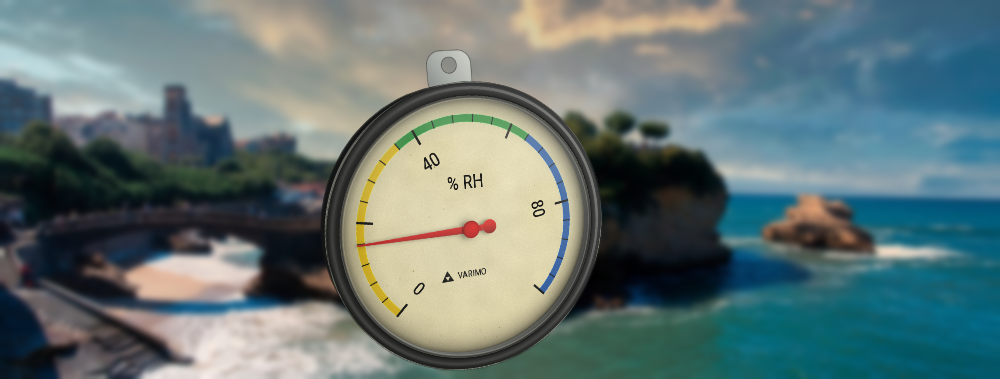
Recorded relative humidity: 16
